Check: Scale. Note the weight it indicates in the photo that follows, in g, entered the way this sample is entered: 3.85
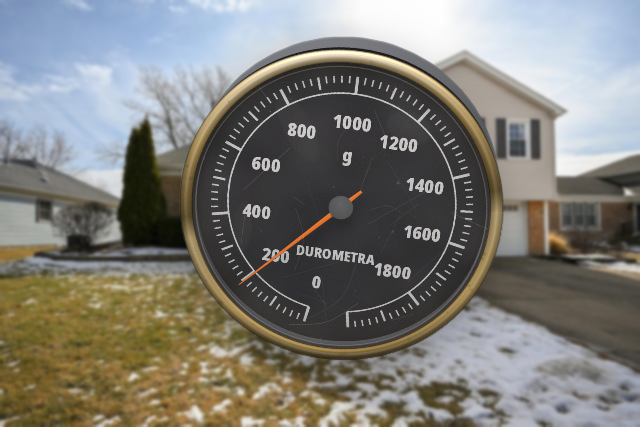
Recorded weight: 200
